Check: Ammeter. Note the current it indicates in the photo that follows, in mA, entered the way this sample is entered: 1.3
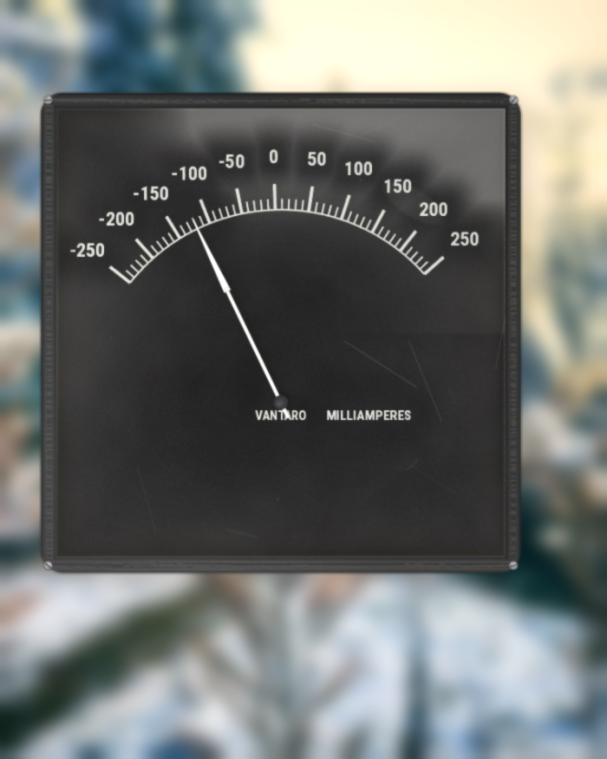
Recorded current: -120
